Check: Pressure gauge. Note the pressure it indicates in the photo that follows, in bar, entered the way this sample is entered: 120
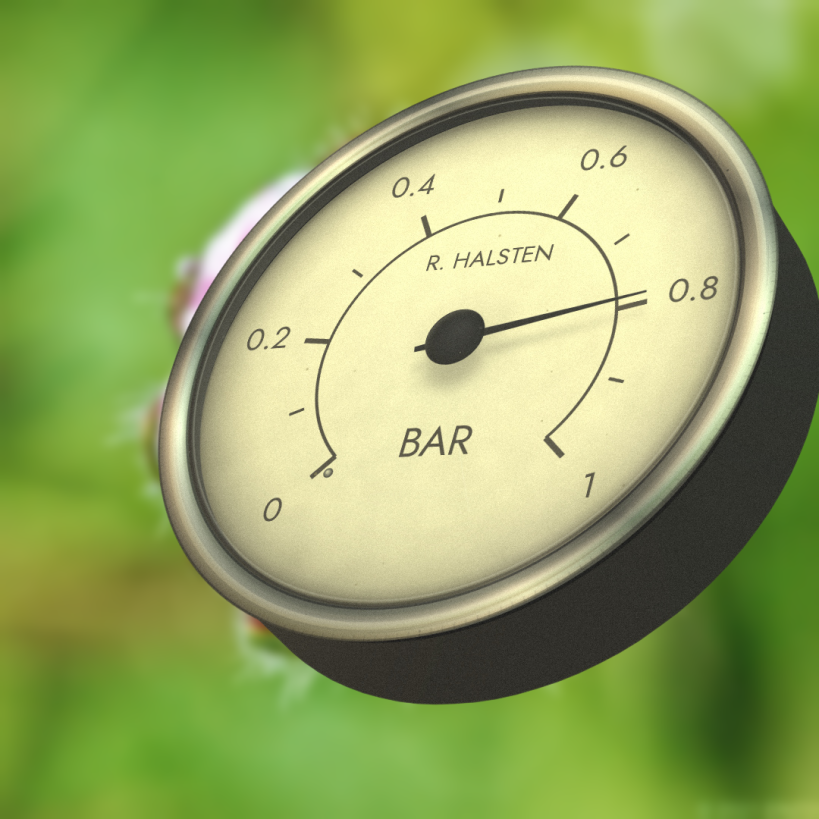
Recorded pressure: 0.8
